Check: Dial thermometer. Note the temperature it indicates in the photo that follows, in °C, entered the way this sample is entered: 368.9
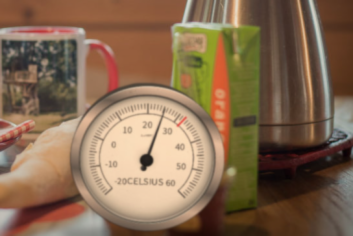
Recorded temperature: 25
